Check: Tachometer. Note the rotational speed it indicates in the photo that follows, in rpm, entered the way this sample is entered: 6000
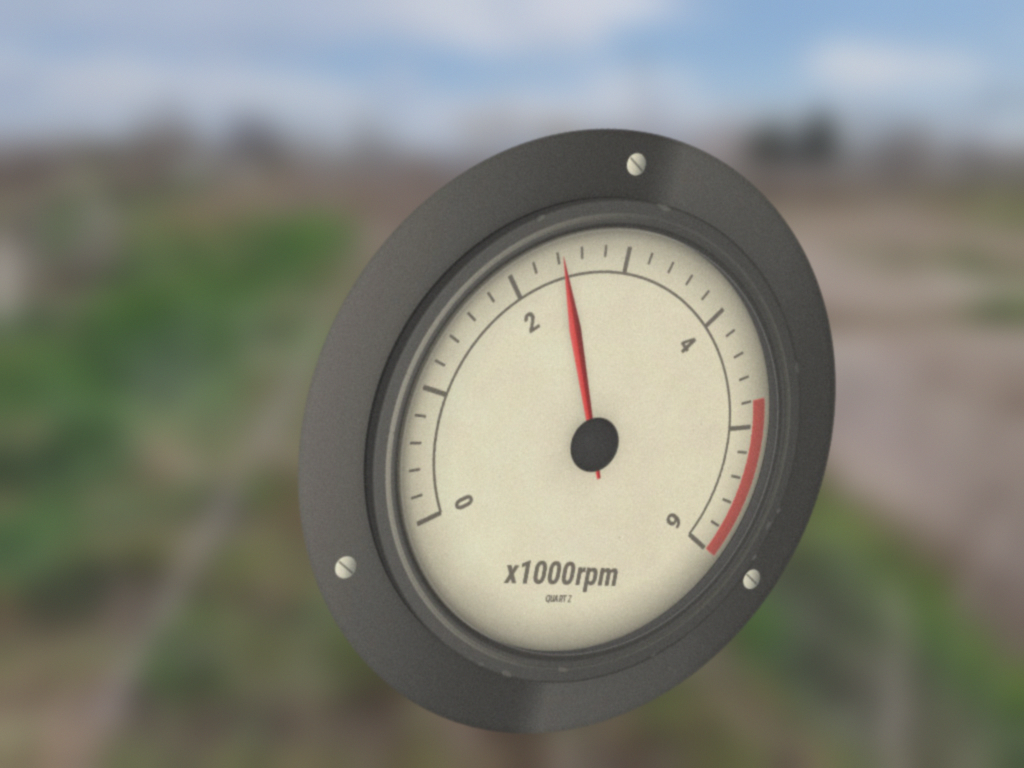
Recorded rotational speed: 2400
